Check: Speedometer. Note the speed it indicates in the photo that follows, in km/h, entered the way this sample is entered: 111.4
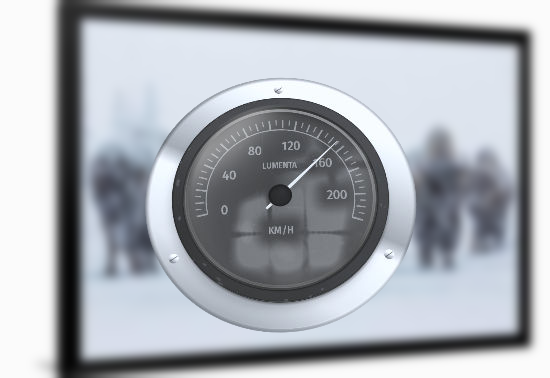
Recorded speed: 155
